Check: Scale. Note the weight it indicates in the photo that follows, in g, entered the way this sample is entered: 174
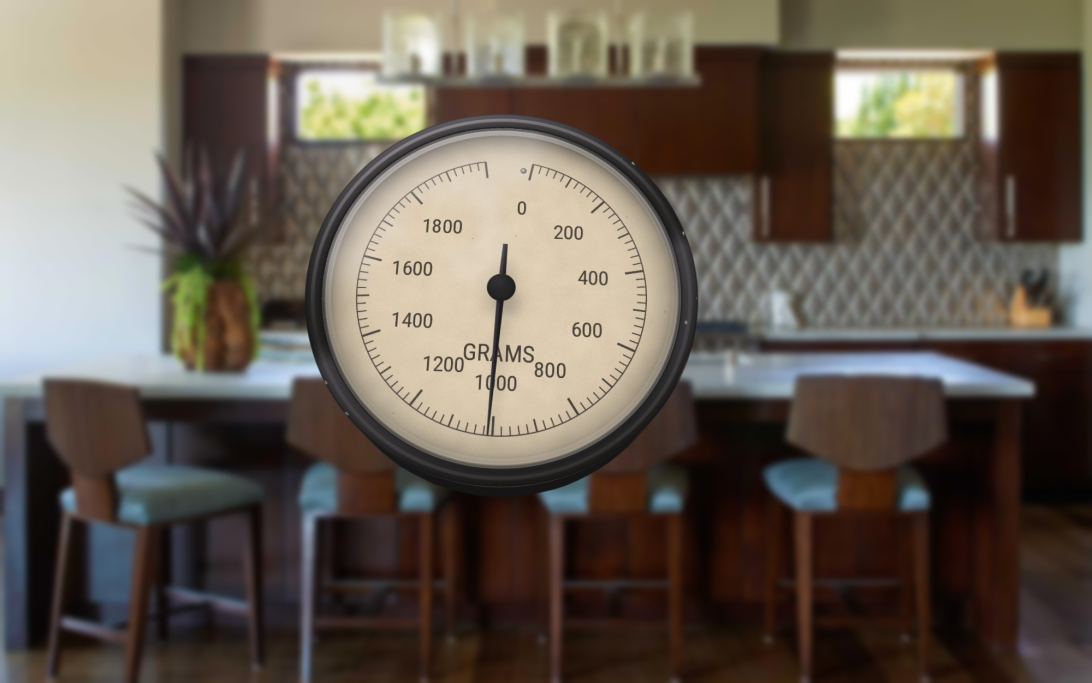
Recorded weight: 1010
